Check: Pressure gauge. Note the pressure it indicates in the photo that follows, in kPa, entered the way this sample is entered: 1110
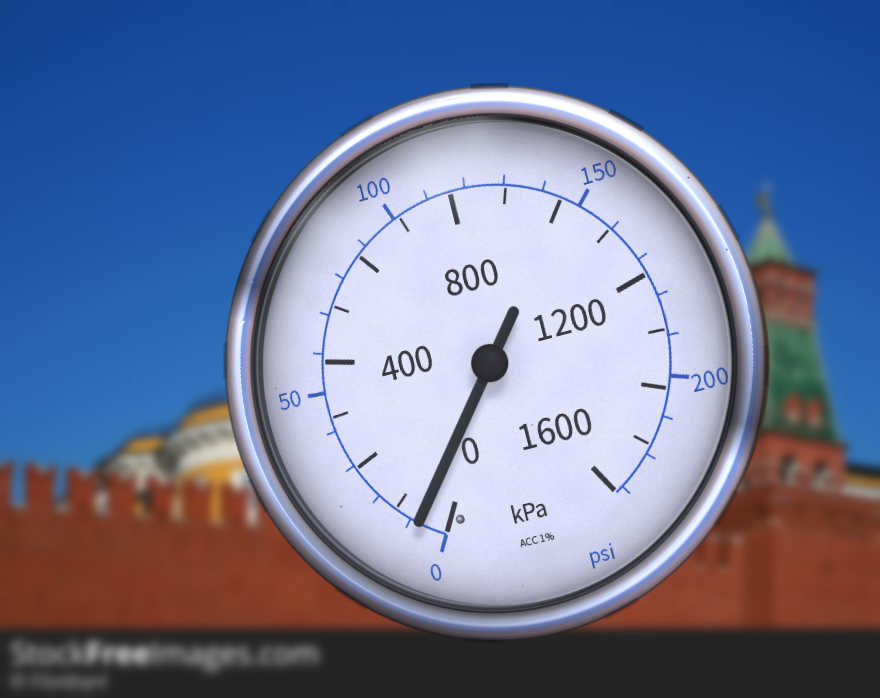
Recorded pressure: 50
